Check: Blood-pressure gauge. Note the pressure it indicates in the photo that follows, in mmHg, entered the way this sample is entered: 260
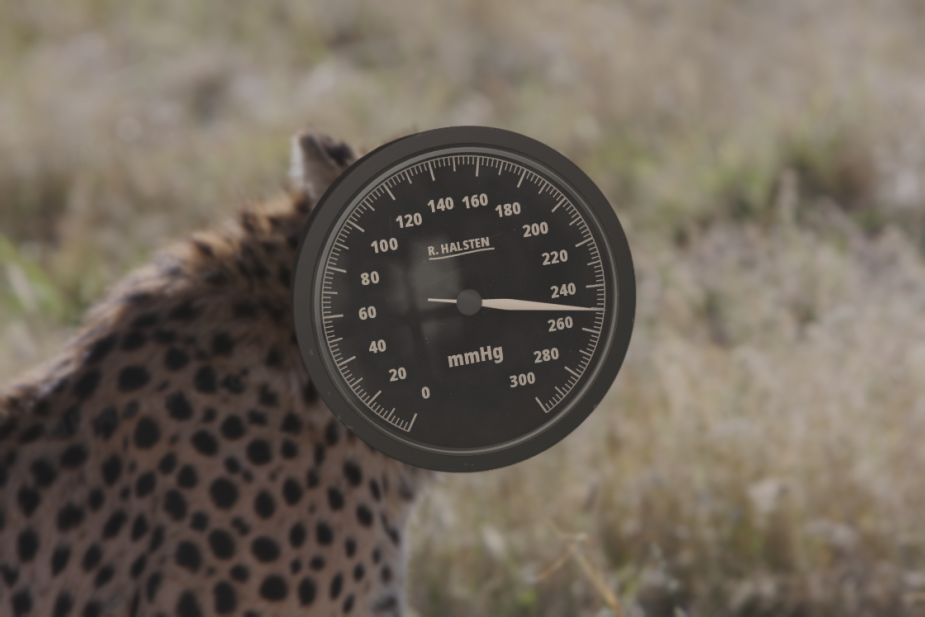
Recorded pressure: 250
